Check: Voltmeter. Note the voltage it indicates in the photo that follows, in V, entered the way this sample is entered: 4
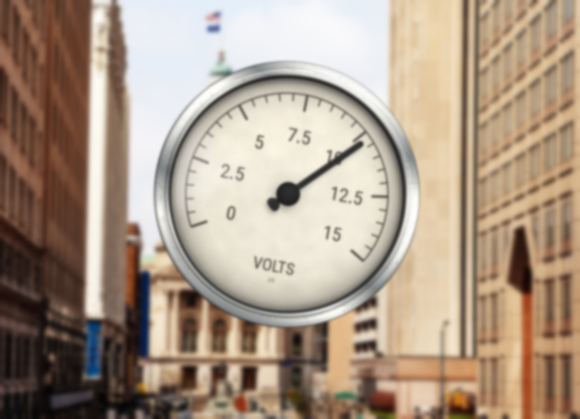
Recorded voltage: 10.25
